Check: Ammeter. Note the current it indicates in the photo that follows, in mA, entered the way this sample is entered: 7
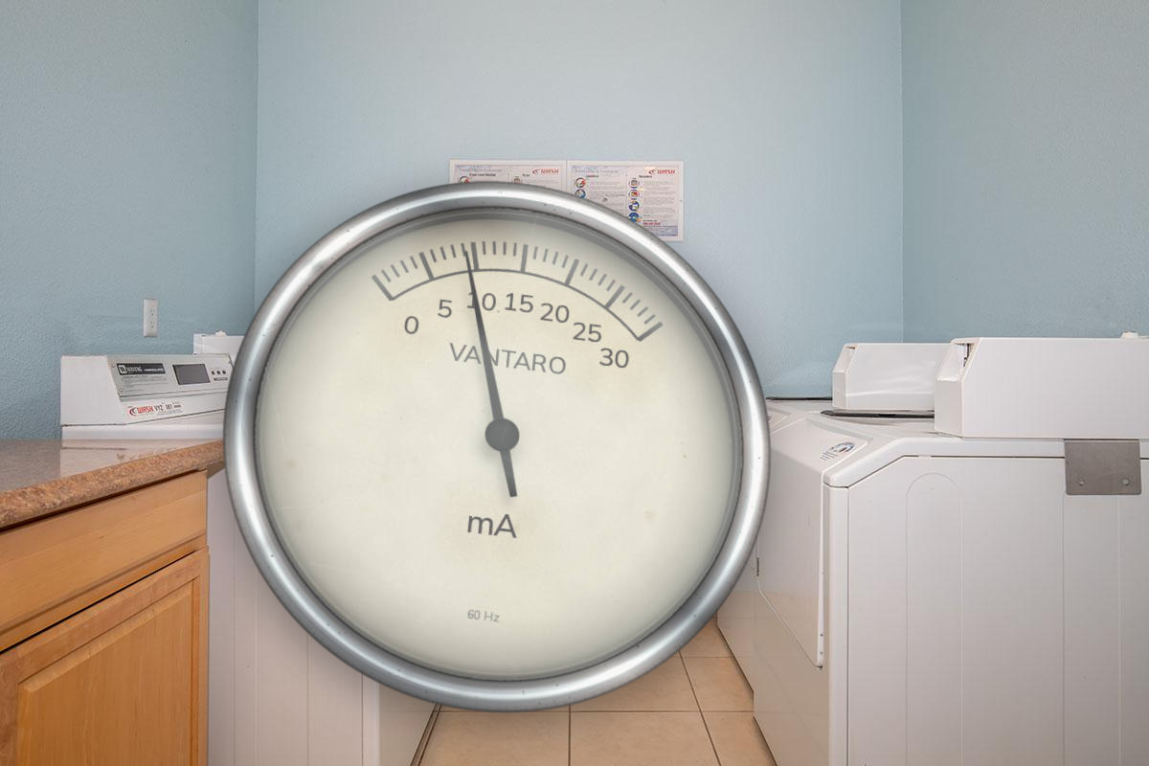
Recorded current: 9
